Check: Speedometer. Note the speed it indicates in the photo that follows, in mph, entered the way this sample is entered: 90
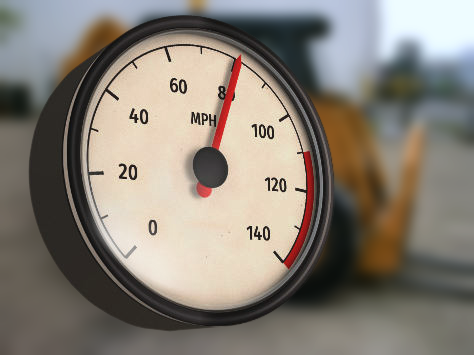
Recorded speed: 80
